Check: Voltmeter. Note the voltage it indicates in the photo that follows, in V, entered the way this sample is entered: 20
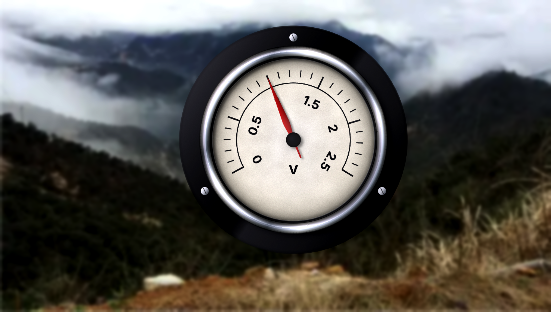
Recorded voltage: 1
